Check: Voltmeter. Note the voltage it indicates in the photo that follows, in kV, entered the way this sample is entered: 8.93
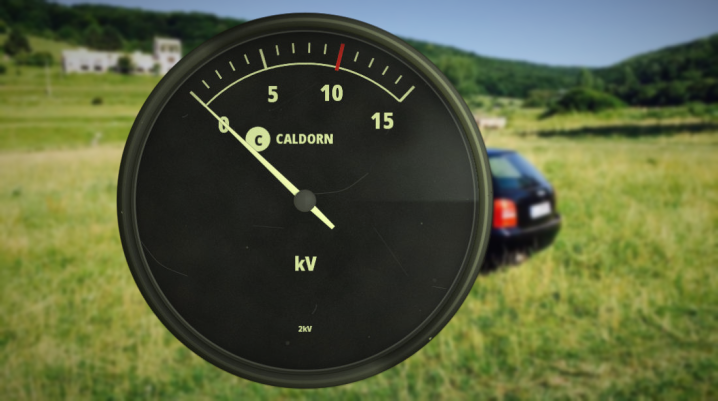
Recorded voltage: 0
